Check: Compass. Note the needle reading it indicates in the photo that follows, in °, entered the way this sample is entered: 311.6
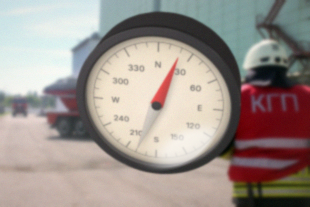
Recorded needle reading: 20
